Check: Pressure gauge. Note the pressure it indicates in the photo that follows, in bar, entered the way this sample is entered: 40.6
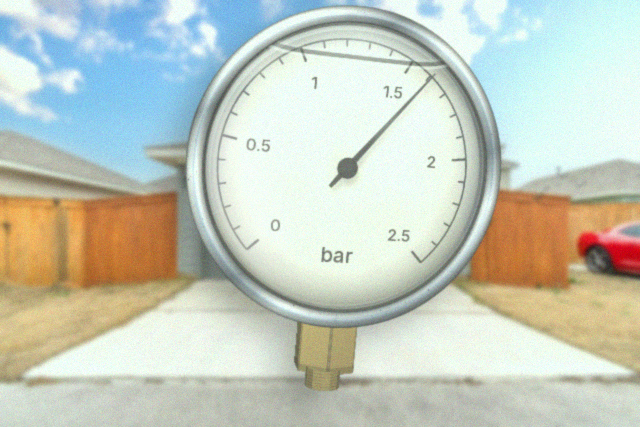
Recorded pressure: 1.6
